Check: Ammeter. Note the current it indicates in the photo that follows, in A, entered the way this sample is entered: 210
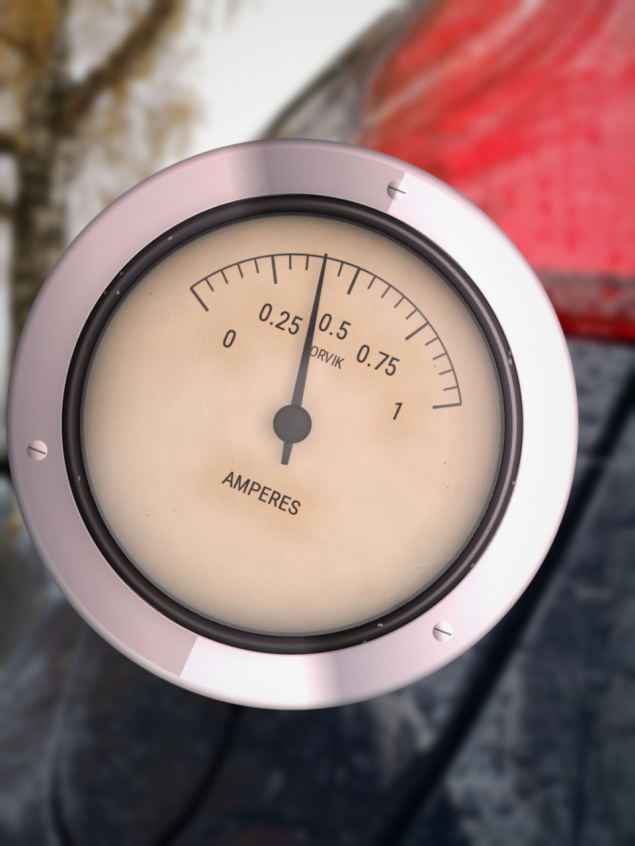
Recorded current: 0.4
